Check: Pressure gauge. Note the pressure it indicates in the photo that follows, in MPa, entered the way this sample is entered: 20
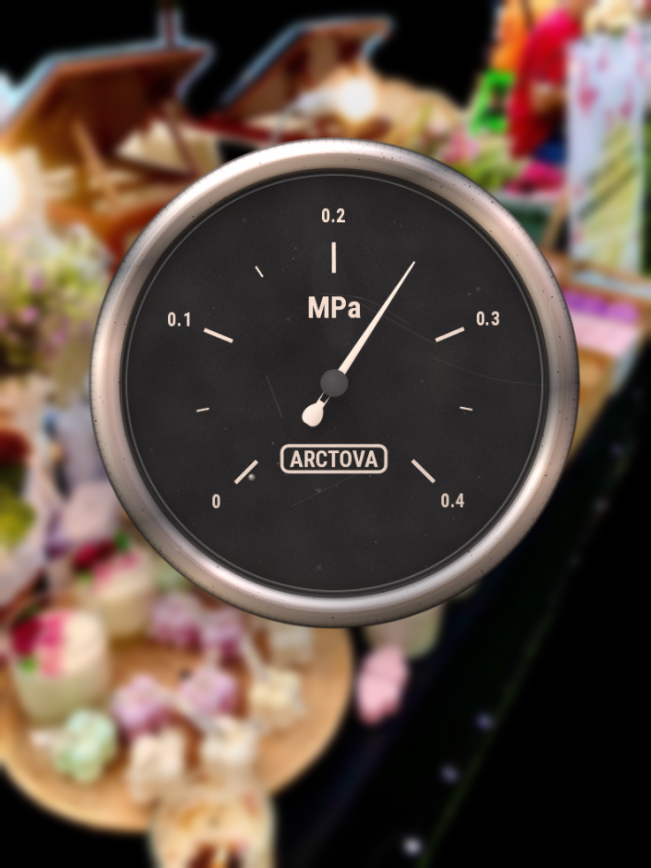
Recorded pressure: 0.25
